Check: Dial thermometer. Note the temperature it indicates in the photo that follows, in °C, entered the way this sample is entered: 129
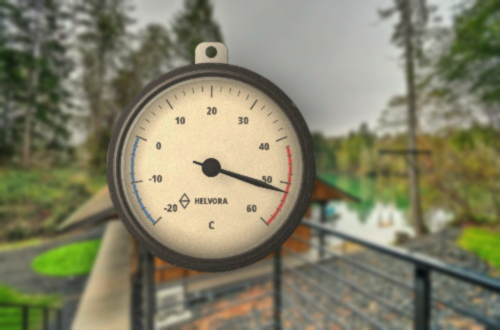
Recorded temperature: 52
